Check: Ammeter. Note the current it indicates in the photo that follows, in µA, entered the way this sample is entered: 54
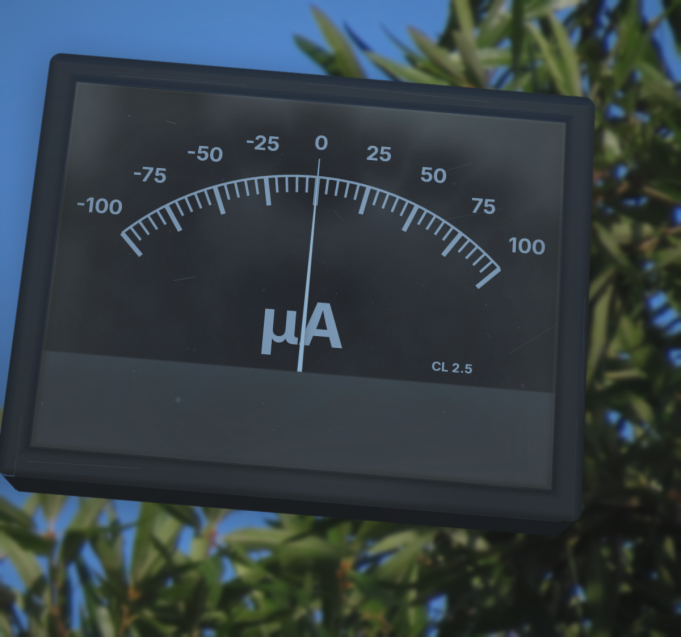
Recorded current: 0
